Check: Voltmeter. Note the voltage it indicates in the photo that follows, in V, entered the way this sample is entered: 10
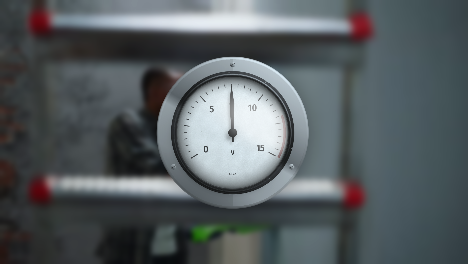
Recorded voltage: 7.5
